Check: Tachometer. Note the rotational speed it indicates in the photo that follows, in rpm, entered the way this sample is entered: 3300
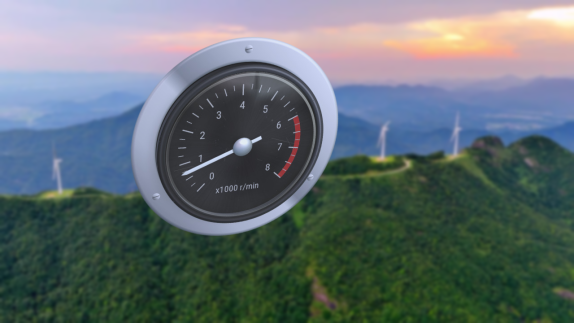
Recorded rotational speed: 750
